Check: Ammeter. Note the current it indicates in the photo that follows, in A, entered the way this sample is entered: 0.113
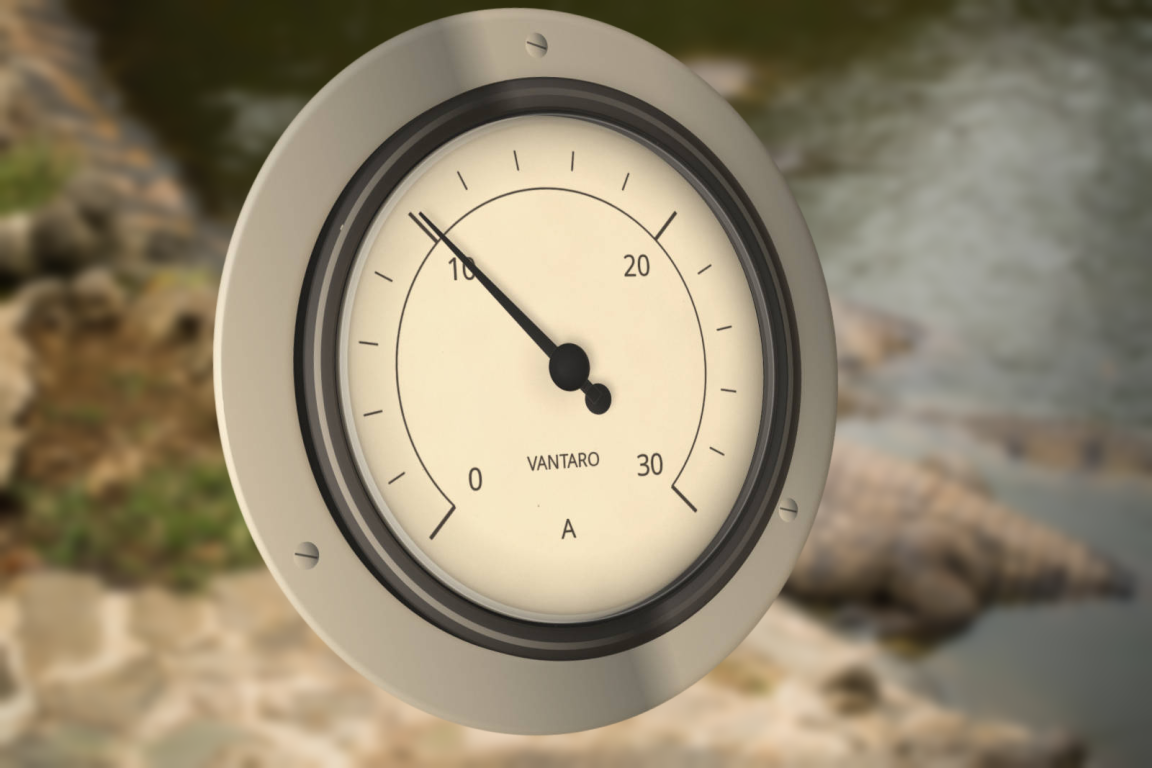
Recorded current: 10
